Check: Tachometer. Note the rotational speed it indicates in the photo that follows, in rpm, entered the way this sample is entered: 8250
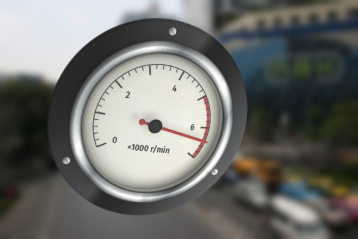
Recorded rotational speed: 6400
